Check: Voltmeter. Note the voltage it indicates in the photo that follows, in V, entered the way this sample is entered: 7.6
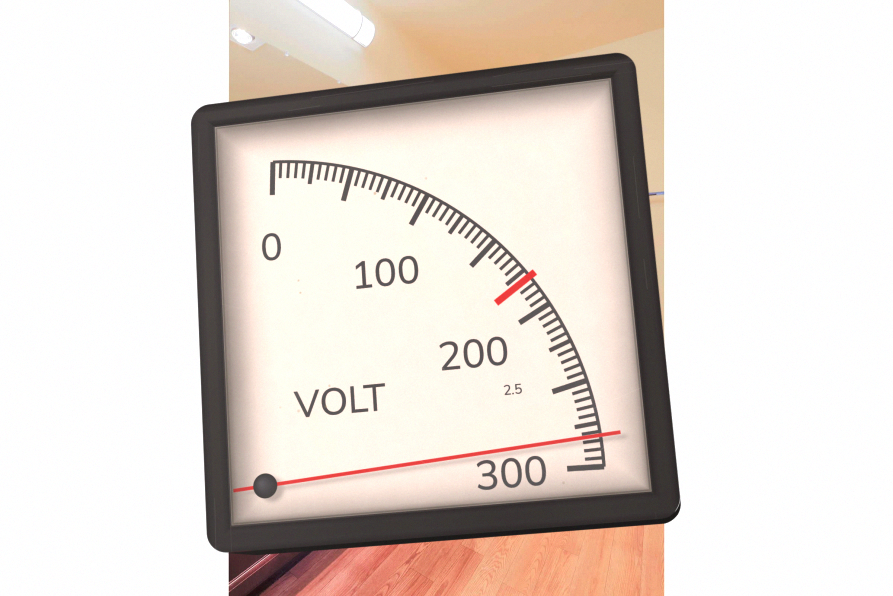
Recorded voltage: 282.5
